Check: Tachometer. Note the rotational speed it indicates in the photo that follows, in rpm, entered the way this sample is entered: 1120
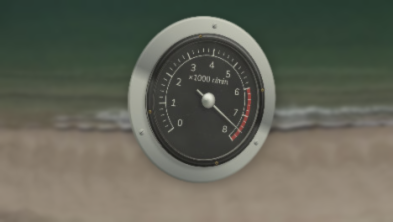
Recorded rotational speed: 7600
